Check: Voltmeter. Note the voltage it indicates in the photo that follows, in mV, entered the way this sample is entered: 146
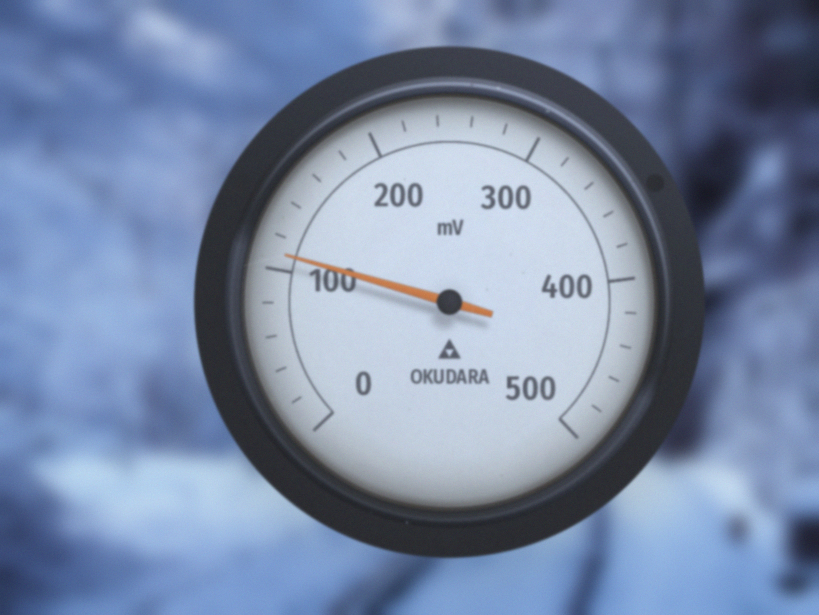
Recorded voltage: 110
